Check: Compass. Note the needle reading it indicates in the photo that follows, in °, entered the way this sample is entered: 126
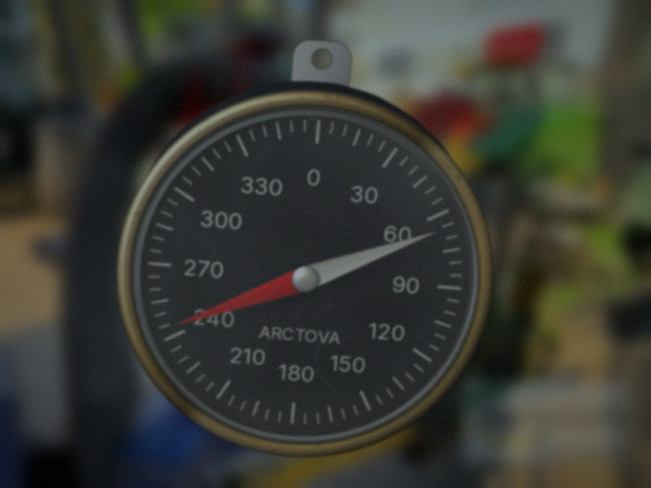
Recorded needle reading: 245
